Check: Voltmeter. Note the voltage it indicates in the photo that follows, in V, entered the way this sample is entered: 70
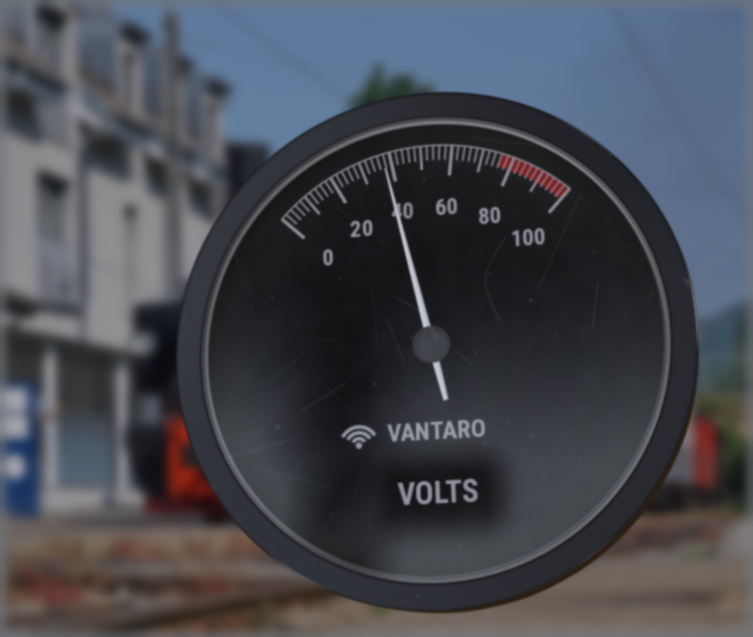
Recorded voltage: 38
